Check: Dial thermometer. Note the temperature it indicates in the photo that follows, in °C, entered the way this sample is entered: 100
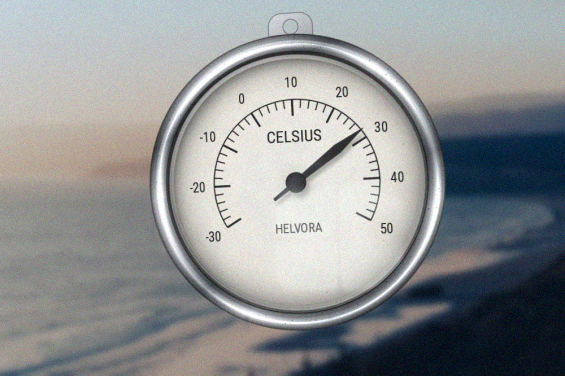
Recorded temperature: 28
